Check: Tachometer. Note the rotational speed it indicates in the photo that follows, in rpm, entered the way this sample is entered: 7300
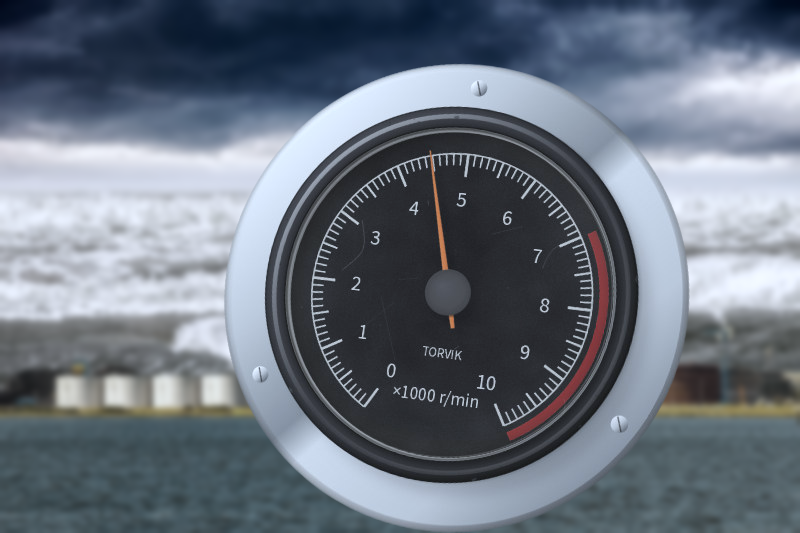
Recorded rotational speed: 4500
